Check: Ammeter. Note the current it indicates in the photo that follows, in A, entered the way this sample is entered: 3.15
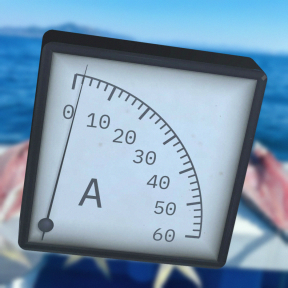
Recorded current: 2
